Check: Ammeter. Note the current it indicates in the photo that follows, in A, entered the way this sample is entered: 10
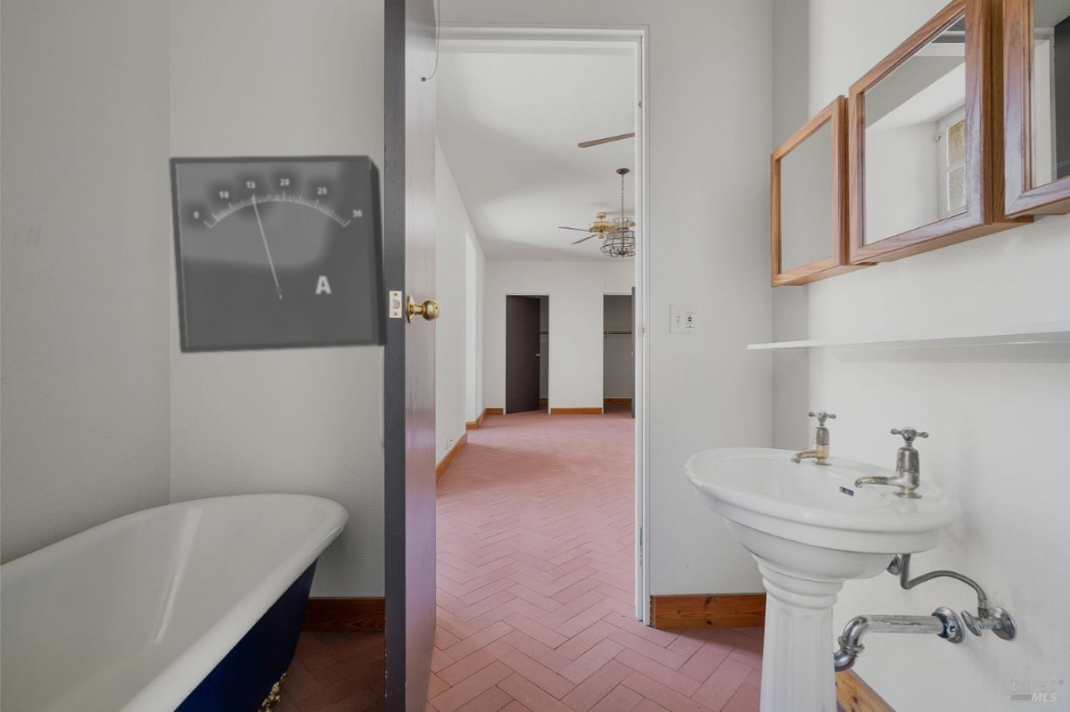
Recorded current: 15
